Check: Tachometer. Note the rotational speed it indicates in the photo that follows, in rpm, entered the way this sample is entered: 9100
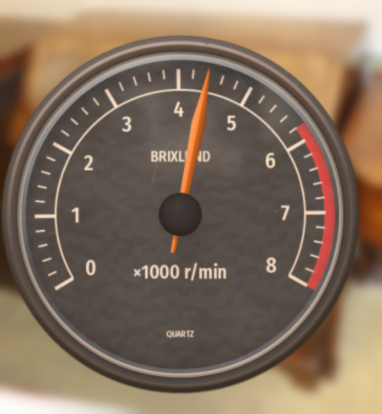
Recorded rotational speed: 4400
